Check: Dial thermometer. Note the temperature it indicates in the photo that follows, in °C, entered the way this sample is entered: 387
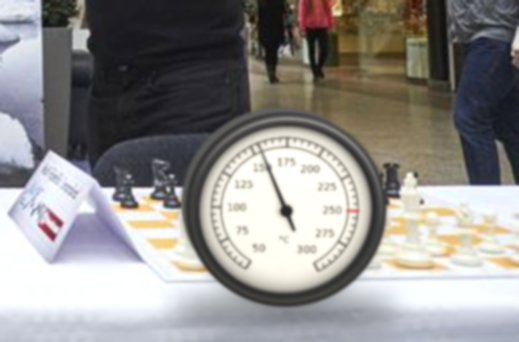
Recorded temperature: 155
